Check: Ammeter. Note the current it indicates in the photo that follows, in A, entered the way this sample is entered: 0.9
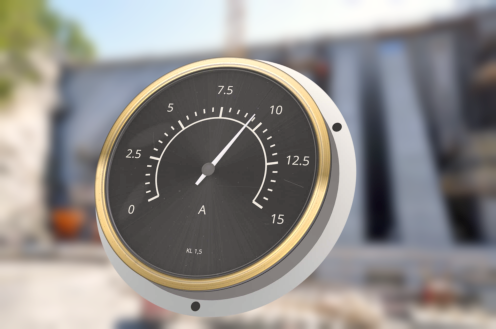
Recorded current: 9.5
